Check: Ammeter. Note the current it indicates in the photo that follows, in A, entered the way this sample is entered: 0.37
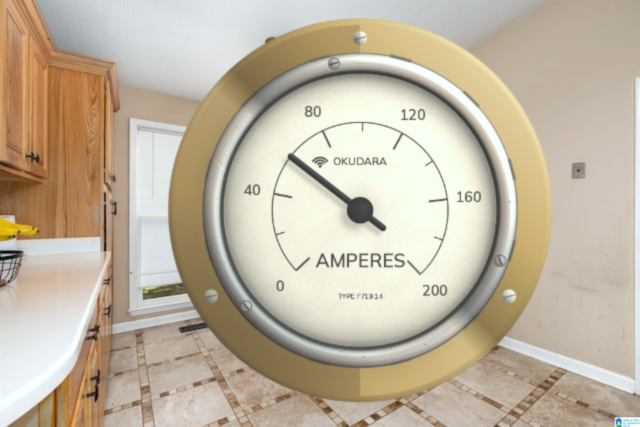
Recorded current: 60
